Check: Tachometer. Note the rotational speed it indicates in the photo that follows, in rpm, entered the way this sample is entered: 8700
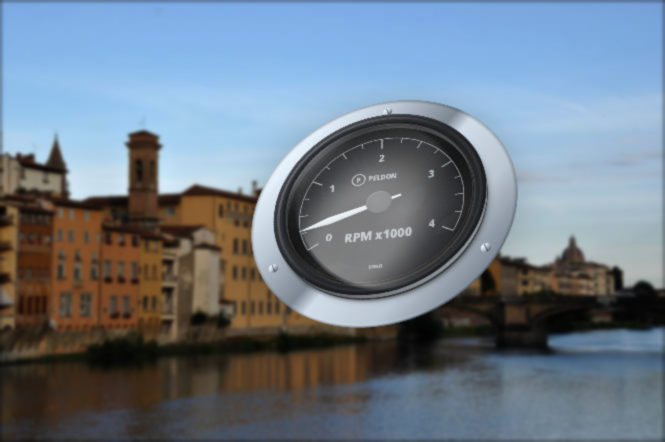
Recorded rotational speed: 250
